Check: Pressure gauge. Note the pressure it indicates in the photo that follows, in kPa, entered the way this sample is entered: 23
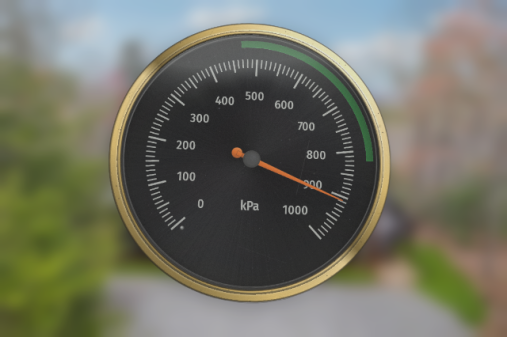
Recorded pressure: 910
